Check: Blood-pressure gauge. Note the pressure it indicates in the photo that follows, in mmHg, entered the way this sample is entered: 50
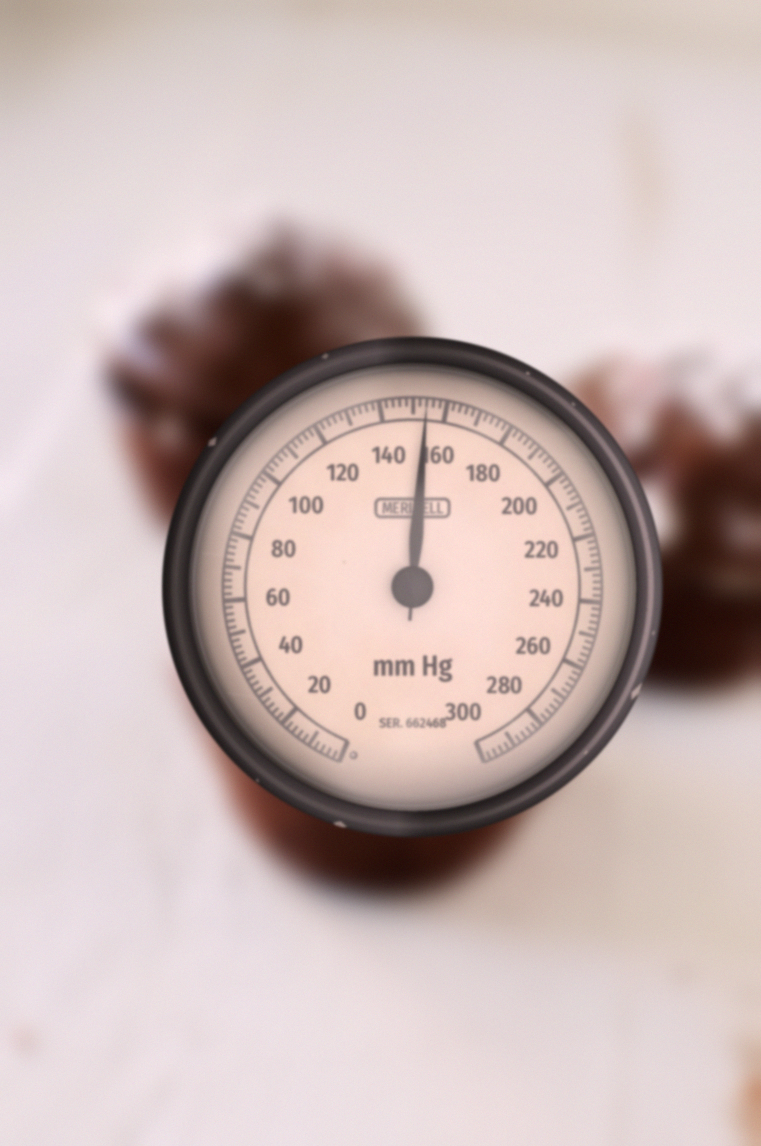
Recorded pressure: 154
